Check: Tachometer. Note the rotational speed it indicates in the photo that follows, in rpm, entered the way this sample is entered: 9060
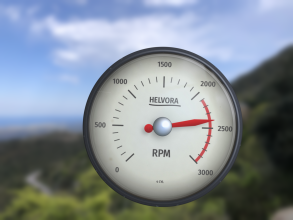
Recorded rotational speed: 2400
